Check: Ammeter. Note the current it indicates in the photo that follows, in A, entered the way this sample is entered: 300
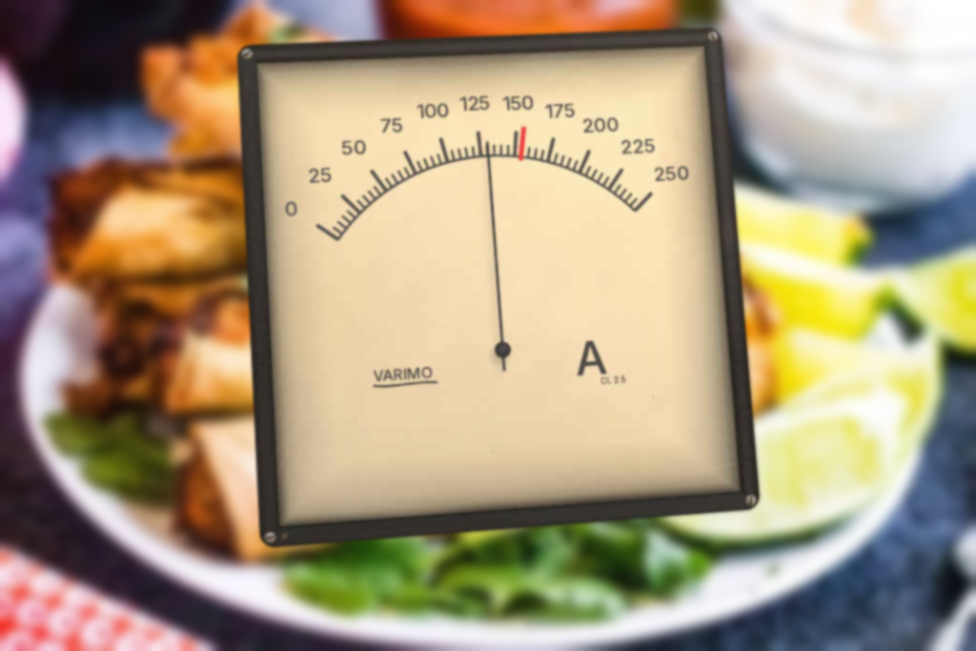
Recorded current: 130
